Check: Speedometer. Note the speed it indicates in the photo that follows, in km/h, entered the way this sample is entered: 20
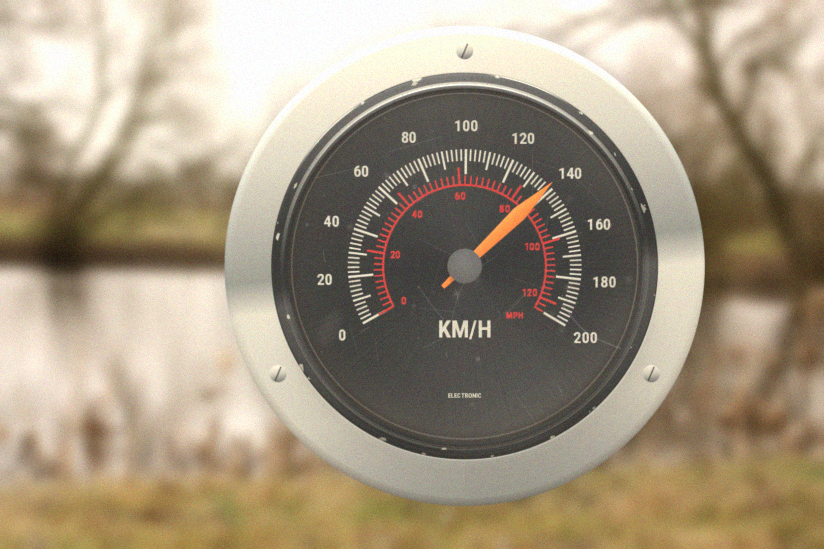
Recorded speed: 138
